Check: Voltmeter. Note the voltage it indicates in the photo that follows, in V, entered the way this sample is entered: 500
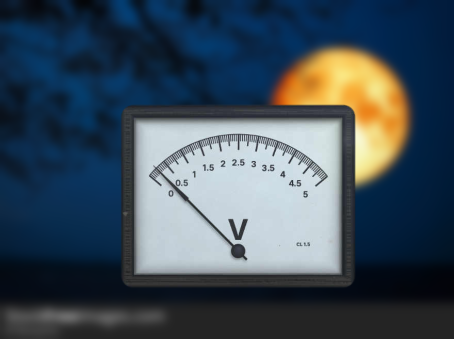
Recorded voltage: 0.25
